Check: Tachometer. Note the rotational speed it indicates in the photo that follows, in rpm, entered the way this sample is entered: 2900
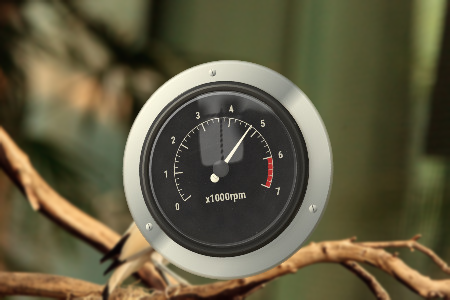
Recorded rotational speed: 4800
